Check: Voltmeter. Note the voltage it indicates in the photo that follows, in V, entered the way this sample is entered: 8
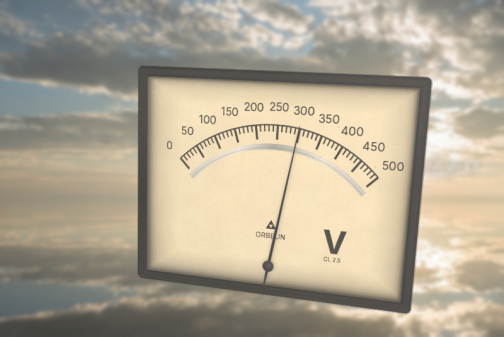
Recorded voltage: 300
